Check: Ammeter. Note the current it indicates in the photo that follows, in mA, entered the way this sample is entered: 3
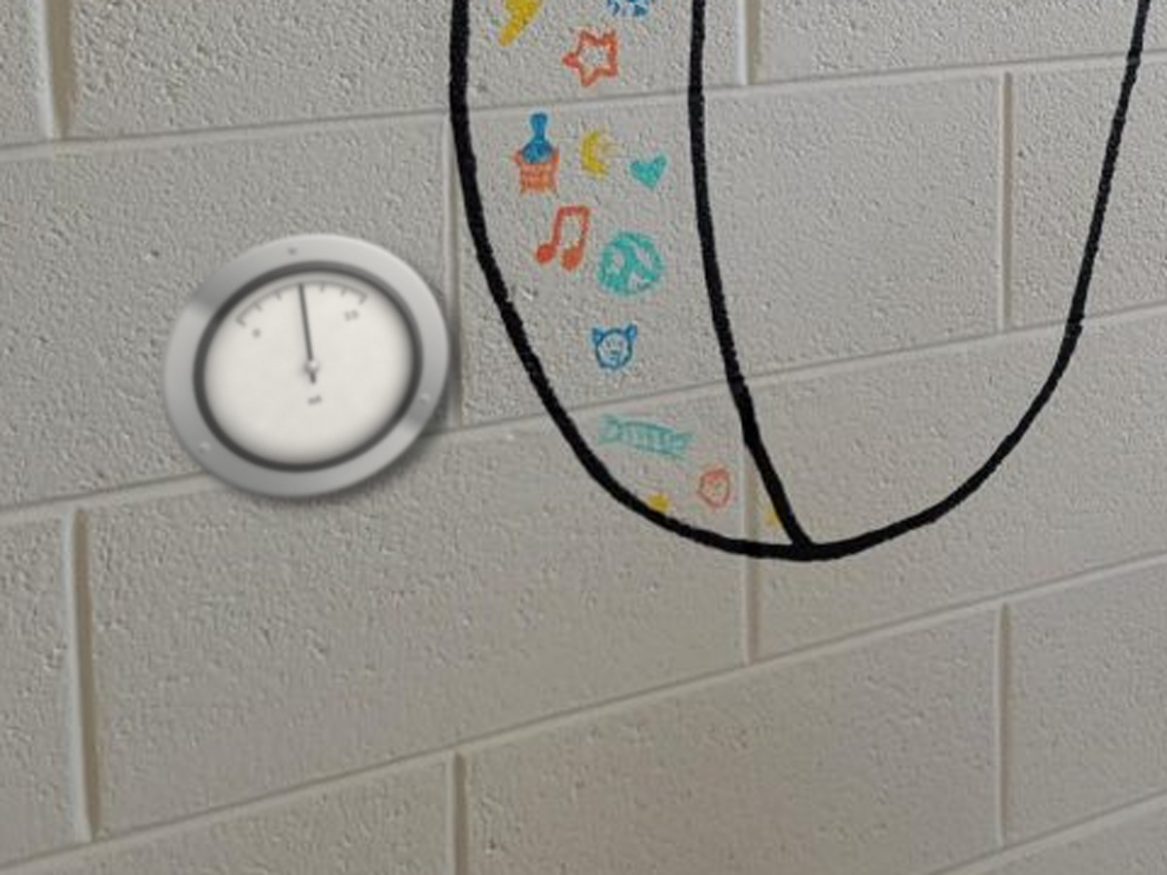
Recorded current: 7.5
